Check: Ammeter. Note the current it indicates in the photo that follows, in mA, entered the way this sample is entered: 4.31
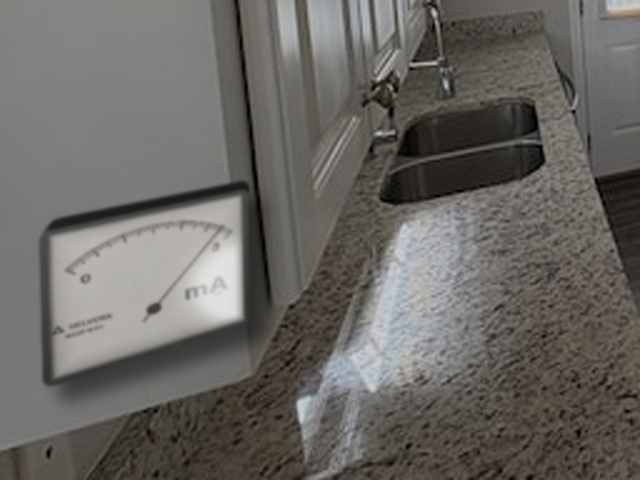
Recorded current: 2.75
